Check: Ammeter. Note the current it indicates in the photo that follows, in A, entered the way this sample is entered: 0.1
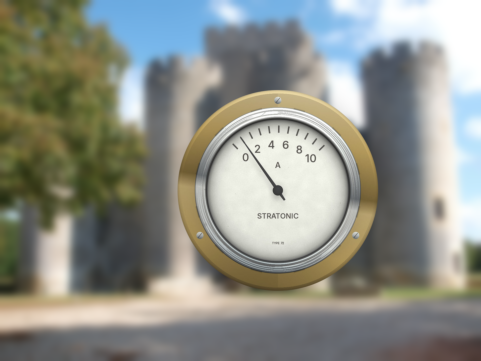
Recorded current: 1
